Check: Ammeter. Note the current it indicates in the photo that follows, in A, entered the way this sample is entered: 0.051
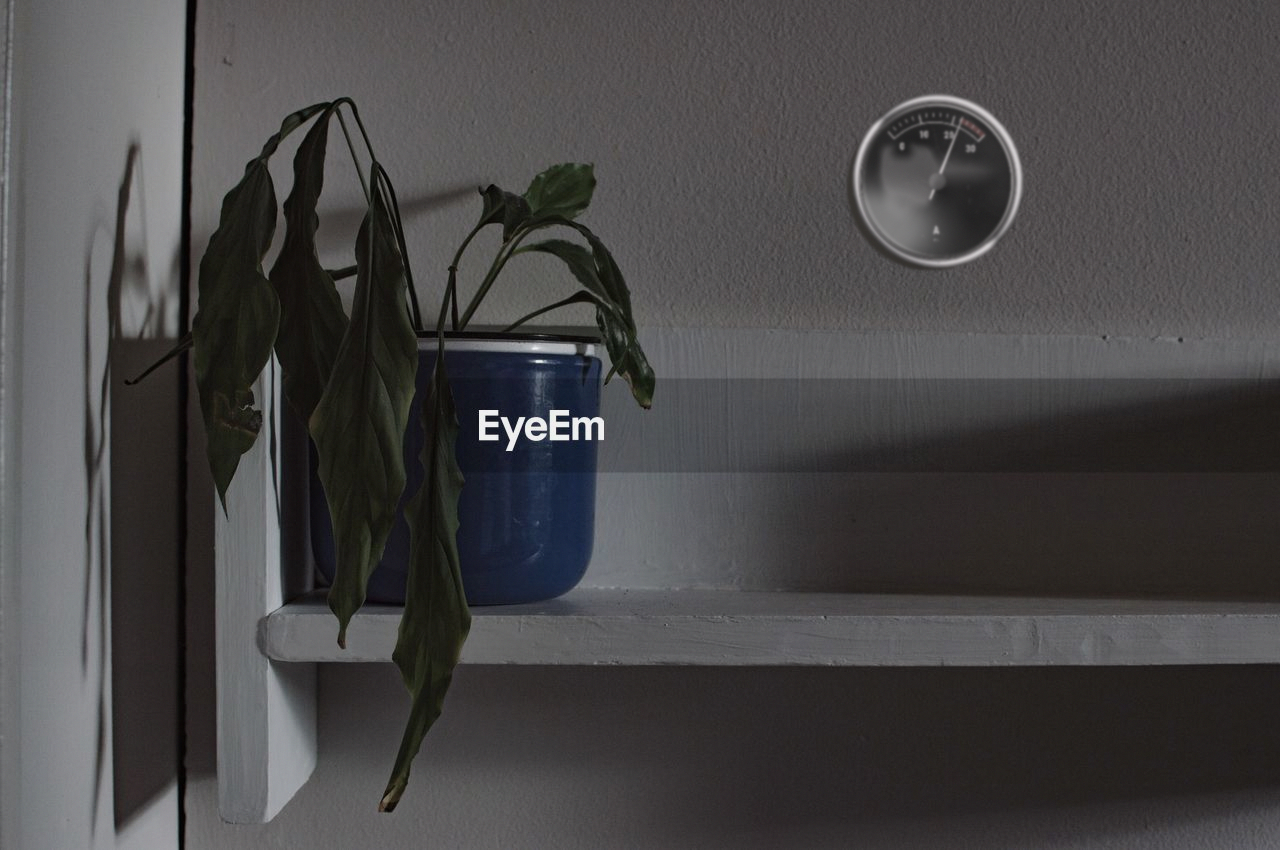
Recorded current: 22
